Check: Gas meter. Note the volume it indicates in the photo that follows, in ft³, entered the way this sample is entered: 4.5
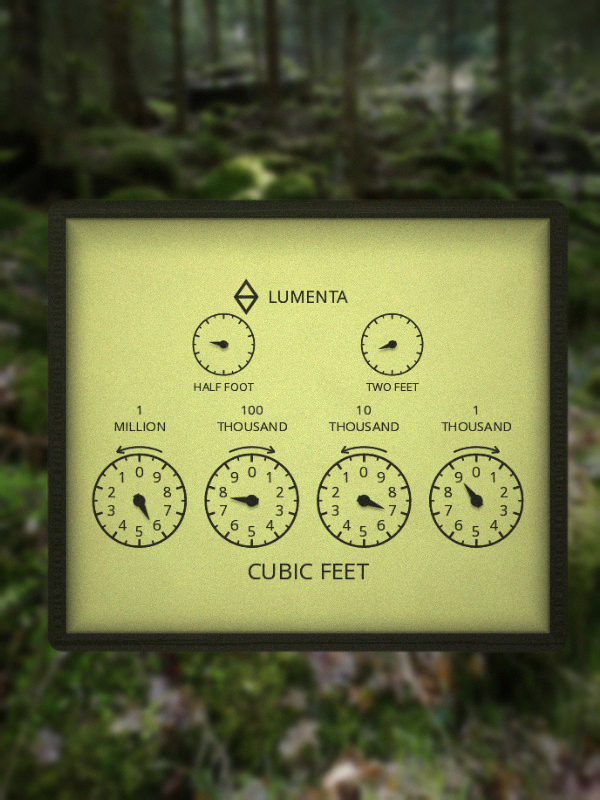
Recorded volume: 576900
